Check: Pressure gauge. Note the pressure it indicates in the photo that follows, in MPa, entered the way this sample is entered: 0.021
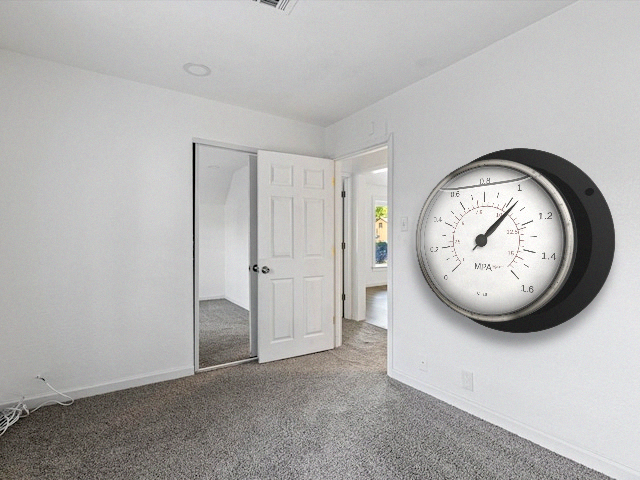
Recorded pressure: 1.05
